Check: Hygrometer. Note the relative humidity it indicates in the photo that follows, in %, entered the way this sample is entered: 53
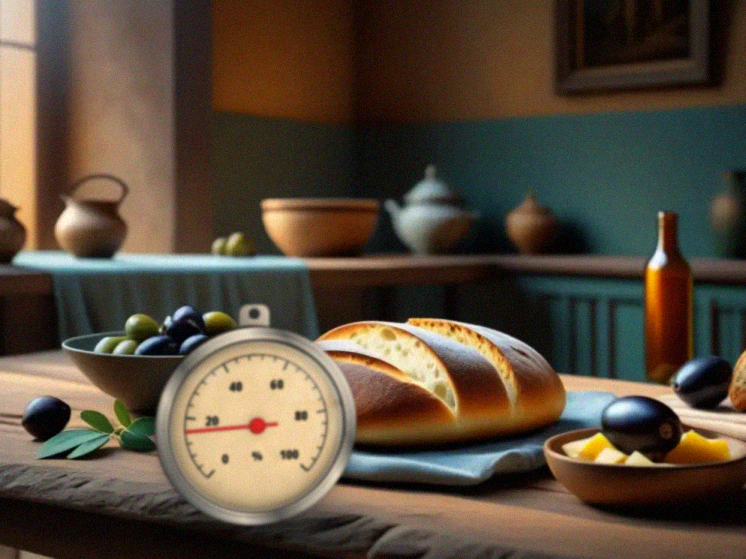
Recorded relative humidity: 16
